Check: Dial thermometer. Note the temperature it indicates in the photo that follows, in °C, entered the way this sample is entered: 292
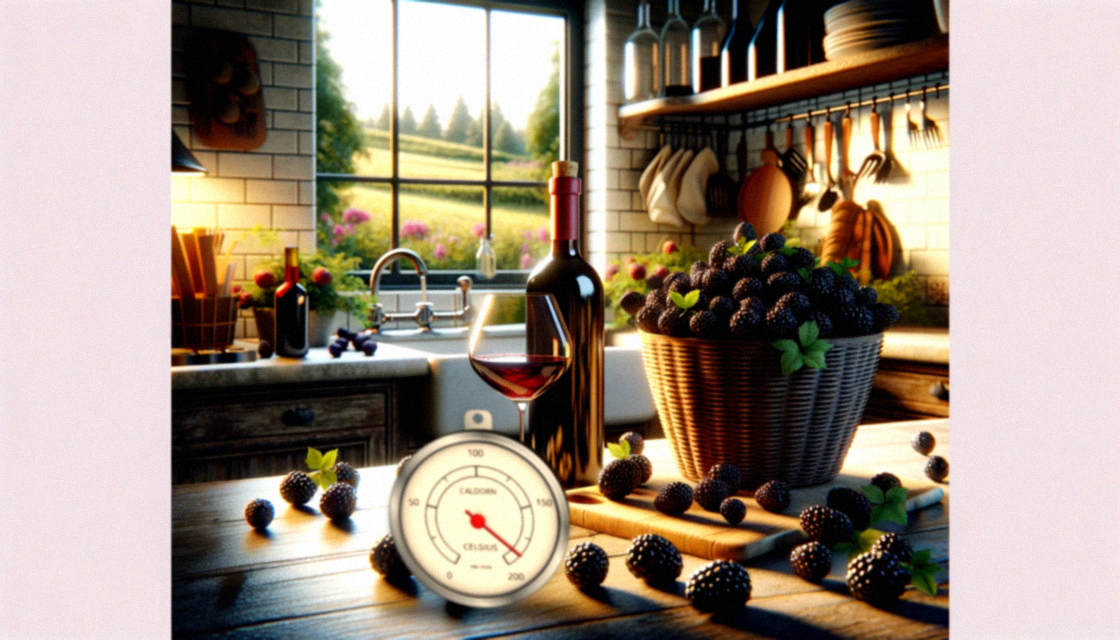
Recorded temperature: 187.5
